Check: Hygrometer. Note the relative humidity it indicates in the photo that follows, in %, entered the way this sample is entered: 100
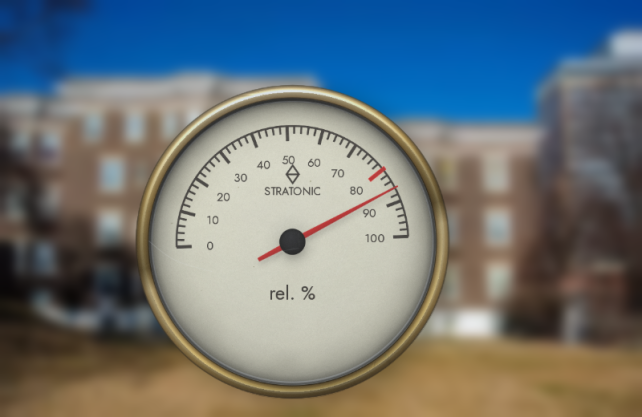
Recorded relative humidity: 86
